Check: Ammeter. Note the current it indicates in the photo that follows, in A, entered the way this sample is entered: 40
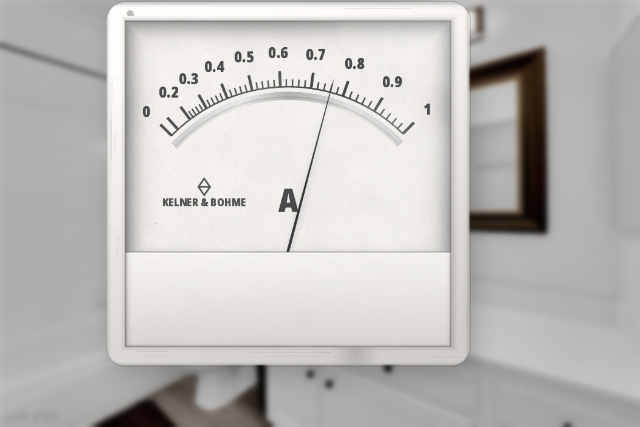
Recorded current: 0.76
